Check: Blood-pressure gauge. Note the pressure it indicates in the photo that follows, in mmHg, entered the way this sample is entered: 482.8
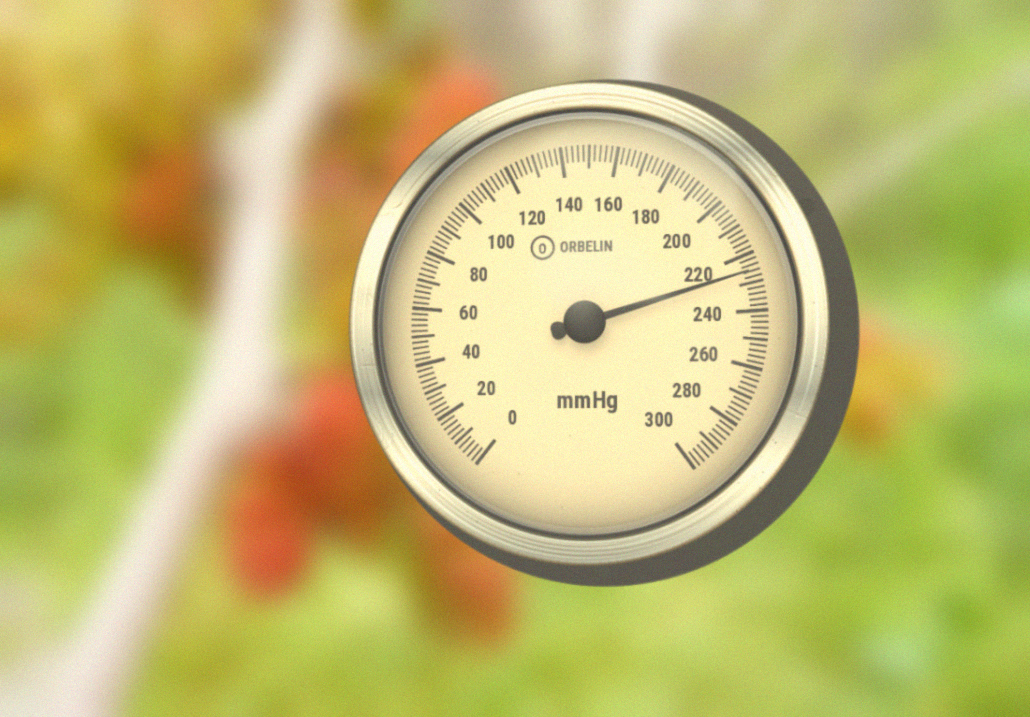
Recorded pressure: 226
